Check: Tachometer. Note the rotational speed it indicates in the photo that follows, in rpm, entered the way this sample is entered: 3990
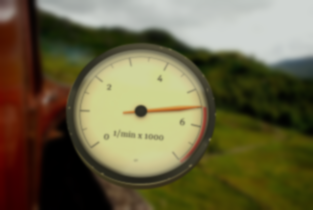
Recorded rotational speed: 5500
